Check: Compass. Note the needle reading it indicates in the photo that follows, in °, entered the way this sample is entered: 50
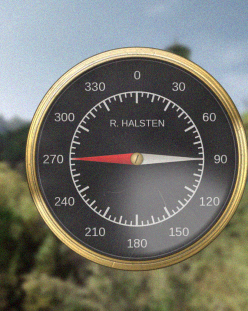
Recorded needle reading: 270
